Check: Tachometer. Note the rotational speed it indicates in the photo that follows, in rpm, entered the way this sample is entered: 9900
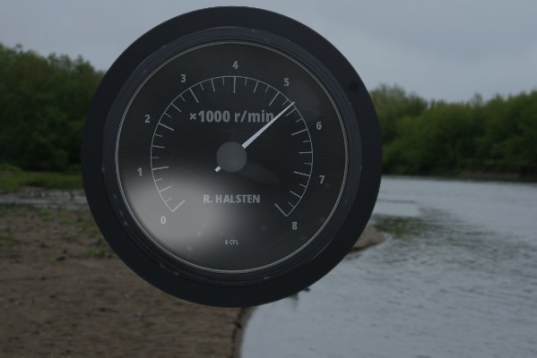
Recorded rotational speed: 5375
